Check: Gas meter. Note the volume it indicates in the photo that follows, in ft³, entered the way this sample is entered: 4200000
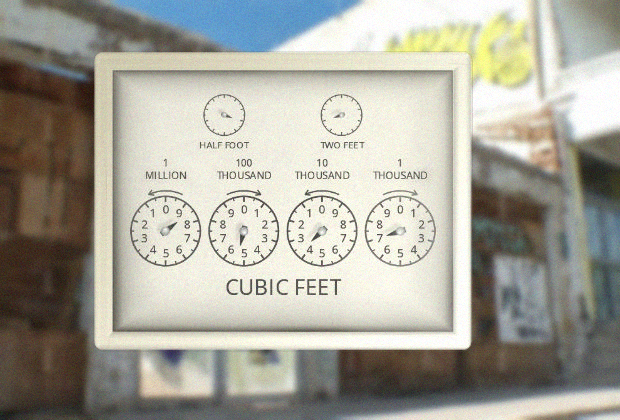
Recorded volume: 853700
